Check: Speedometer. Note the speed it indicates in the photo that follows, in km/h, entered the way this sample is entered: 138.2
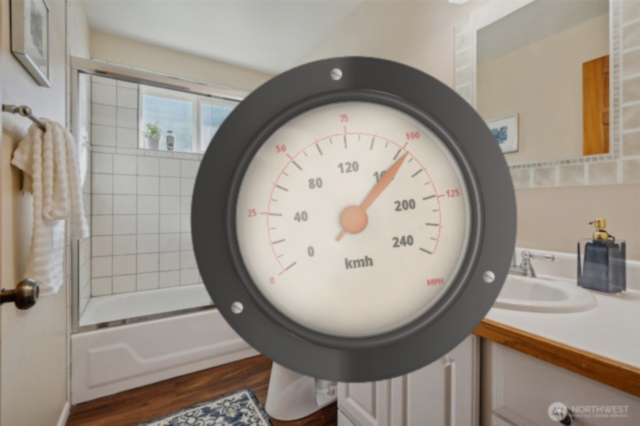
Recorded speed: 165
